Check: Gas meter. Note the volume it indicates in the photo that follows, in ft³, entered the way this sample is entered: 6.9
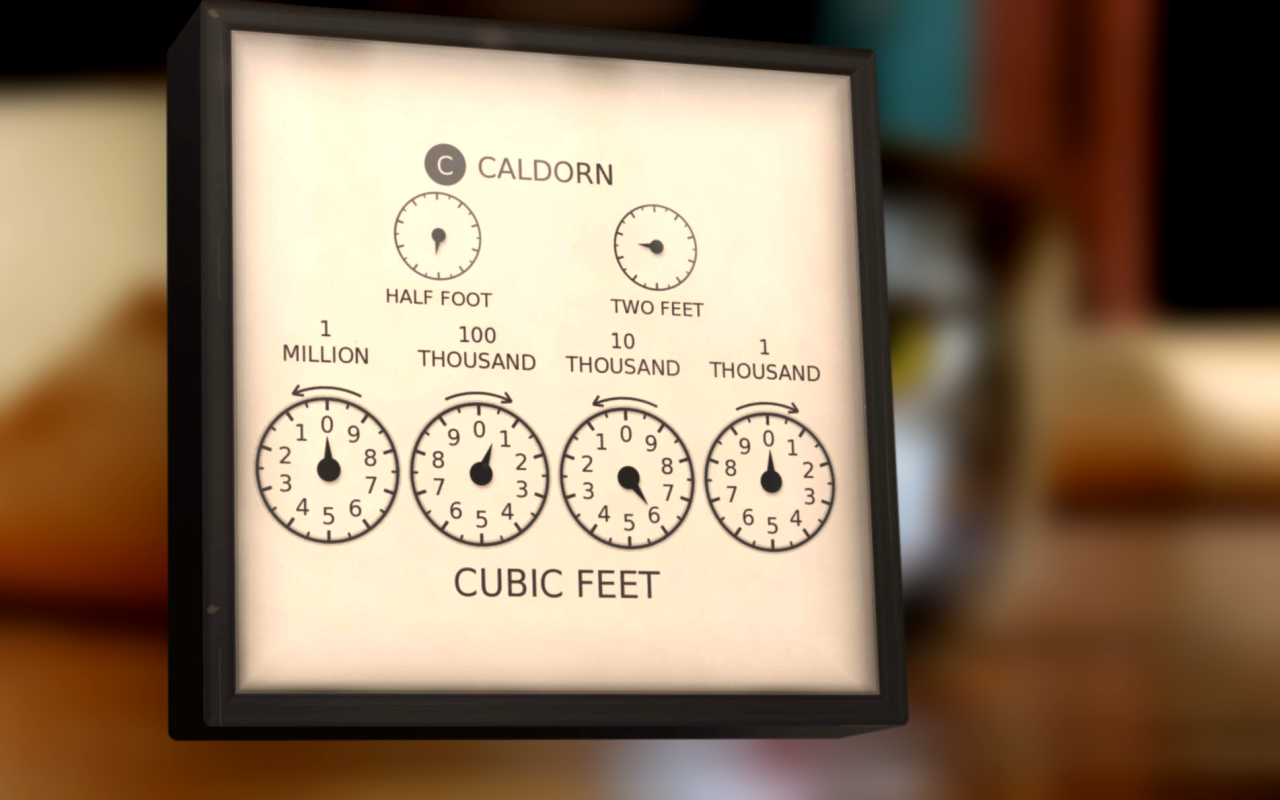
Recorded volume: 6000
